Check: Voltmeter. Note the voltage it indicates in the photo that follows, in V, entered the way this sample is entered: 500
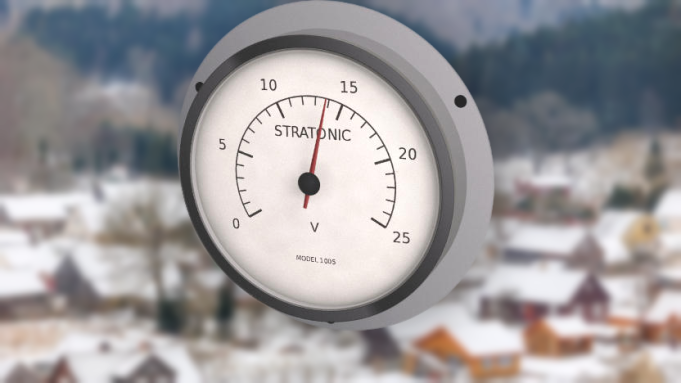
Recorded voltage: 14
